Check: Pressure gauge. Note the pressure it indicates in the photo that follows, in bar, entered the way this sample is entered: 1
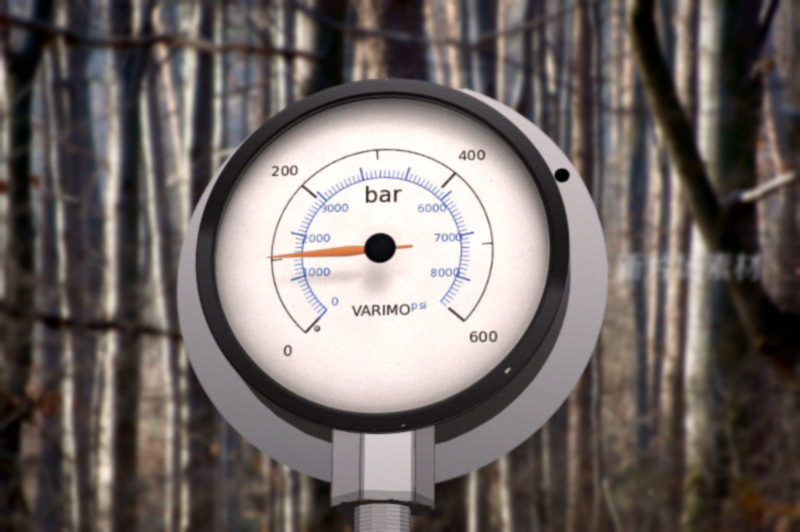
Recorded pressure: 100
